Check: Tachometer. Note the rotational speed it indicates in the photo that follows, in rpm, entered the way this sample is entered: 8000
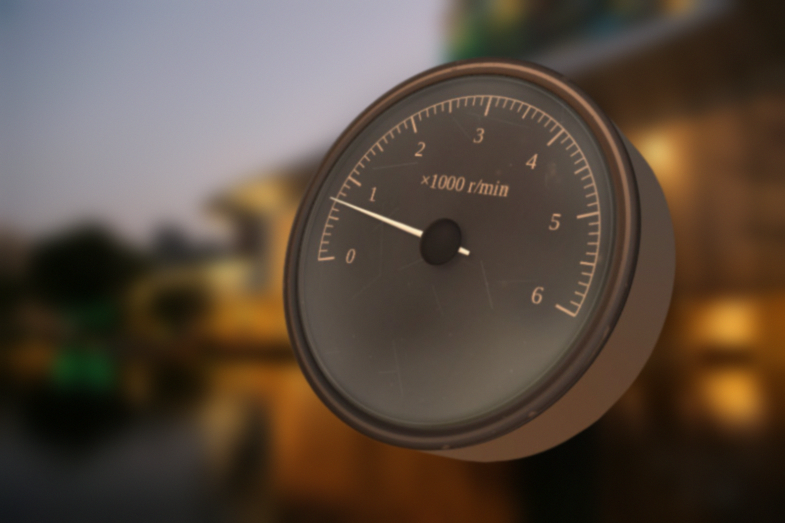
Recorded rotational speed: 700
